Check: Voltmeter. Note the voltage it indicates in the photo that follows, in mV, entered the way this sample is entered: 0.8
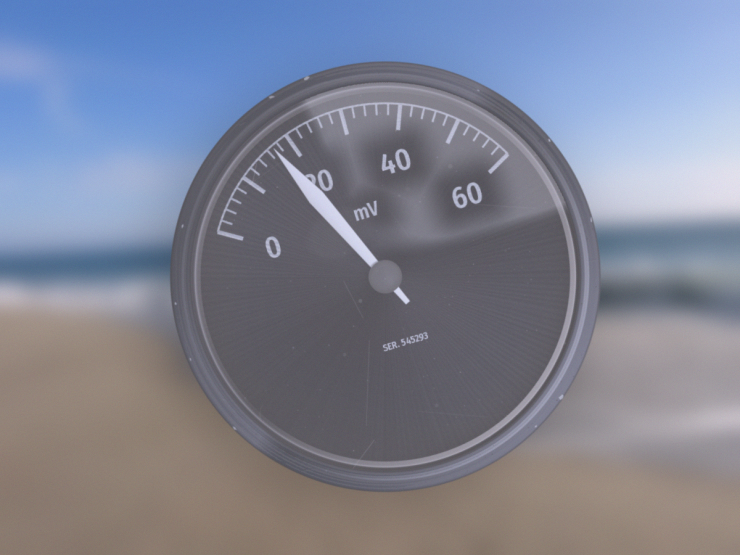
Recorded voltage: 17
